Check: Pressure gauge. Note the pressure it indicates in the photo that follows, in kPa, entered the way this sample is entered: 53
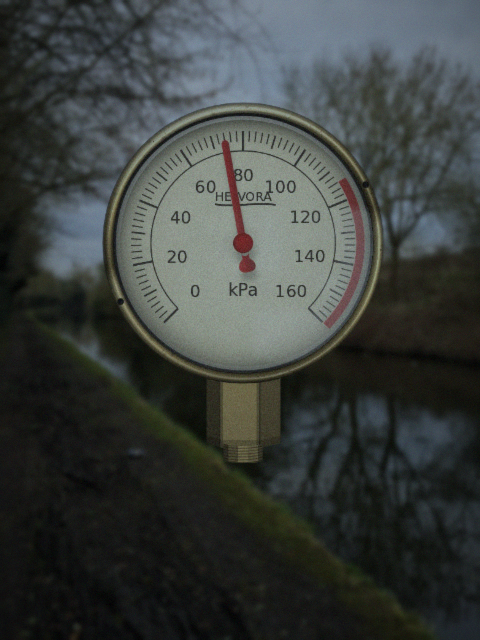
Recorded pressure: 74
